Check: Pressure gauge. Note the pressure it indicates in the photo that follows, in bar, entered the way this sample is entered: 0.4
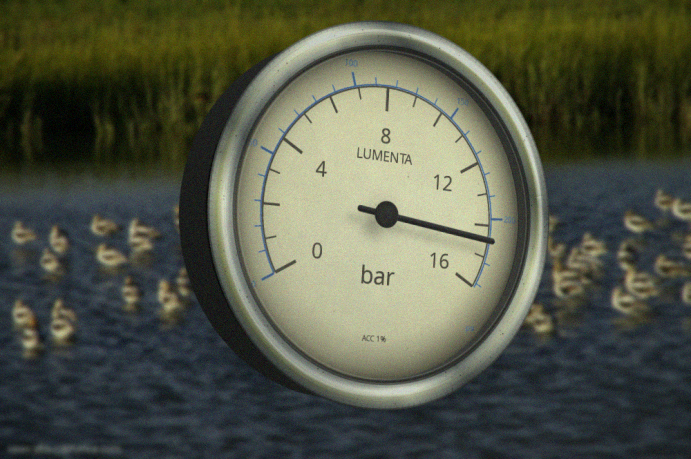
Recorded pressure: 14.5
